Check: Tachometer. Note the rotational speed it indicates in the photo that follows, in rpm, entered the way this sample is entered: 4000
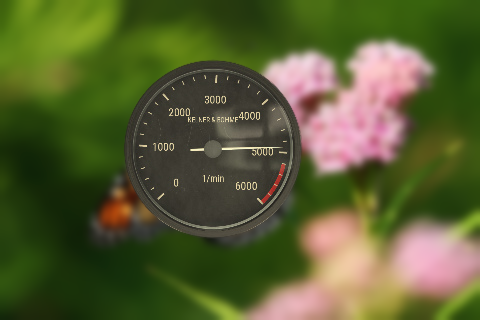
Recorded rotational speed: 4900
